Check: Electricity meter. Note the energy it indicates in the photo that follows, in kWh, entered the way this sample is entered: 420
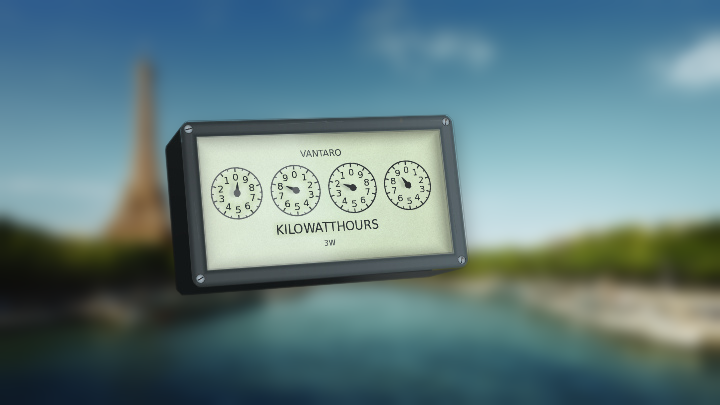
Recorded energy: 9819
